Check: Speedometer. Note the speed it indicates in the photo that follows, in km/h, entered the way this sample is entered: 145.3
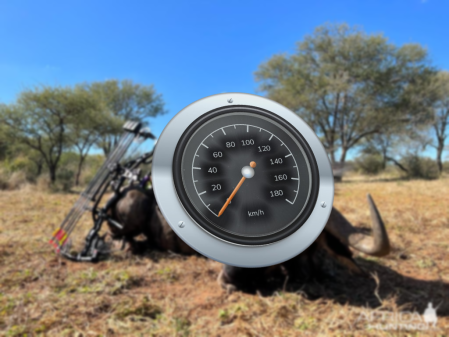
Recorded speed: 0
